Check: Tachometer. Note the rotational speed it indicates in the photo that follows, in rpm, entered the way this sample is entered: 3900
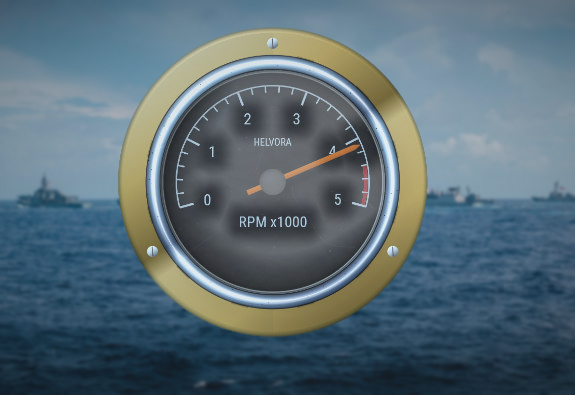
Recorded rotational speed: 4100
